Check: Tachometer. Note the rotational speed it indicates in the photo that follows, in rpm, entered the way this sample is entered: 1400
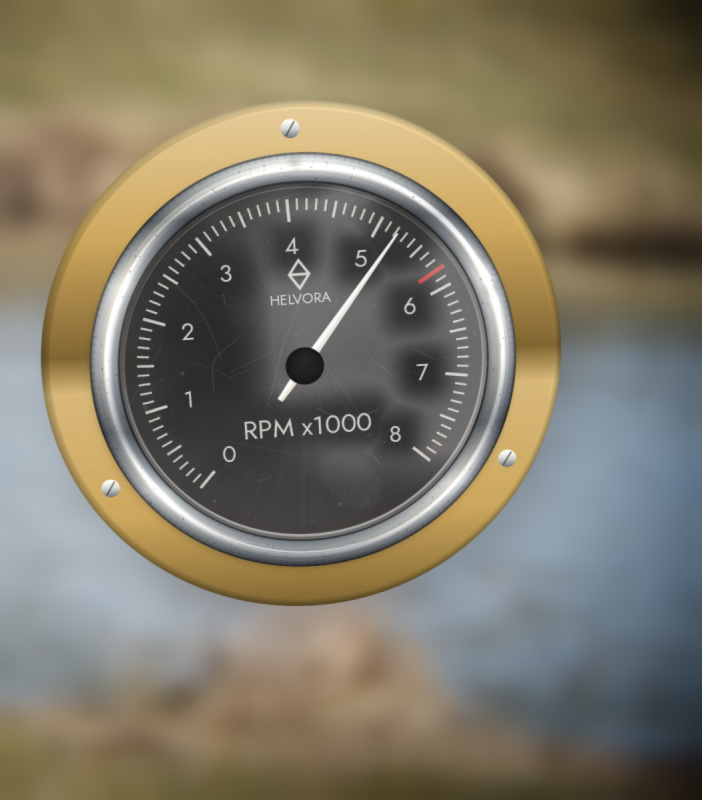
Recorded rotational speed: 5200
